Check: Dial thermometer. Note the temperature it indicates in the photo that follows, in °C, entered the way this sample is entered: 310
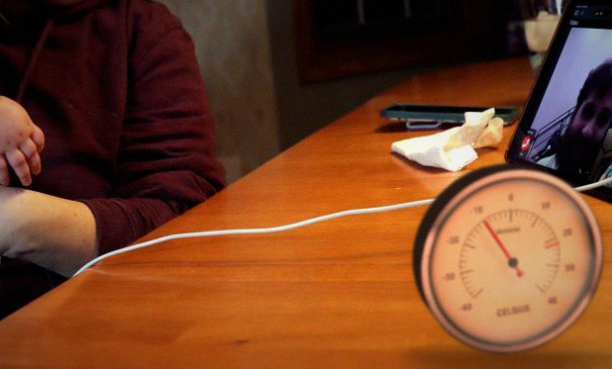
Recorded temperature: -10
